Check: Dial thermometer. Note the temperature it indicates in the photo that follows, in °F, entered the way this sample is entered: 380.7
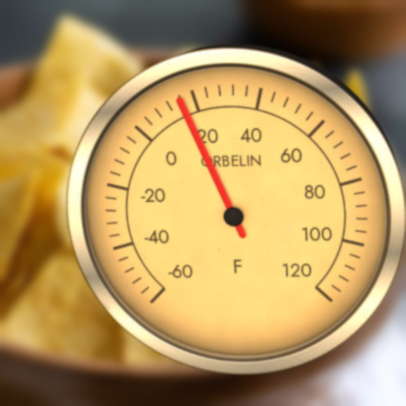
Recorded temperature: 16
